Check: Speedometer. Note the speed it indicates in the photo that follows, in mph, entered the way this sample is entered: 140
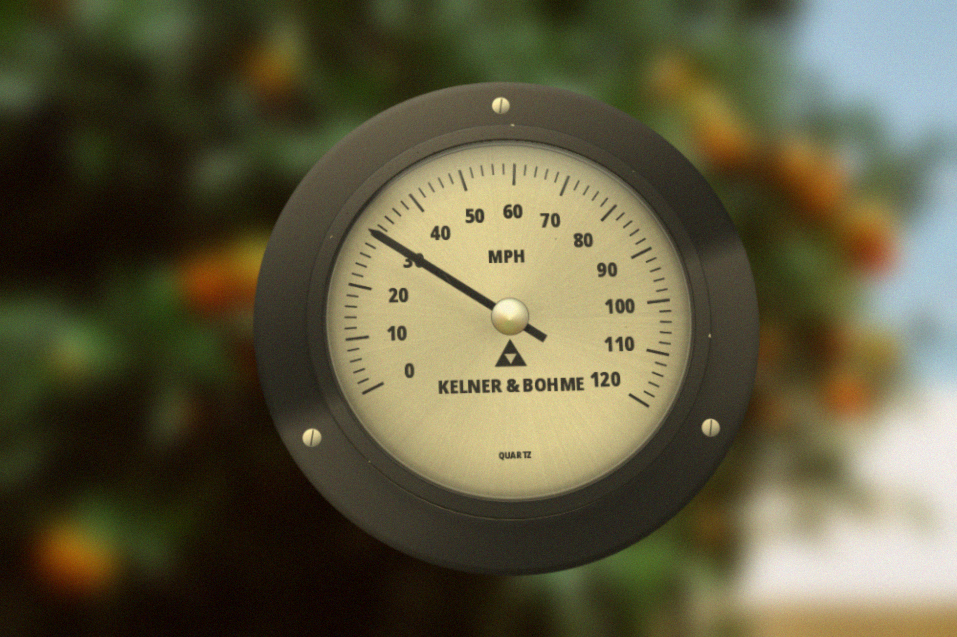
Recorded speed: 30
